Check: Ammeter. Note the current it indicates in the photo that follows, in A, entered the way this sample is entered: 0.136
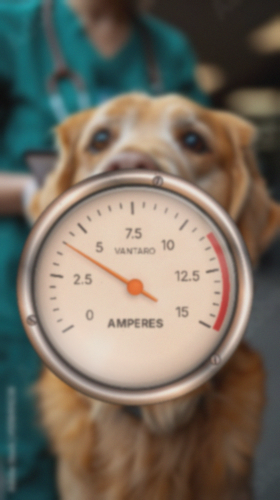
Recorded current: 4
